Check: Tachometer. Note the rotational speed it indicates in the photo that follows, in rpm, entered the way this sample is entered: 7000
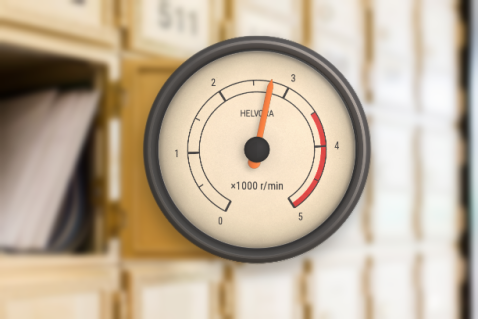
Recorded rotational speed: 2750
